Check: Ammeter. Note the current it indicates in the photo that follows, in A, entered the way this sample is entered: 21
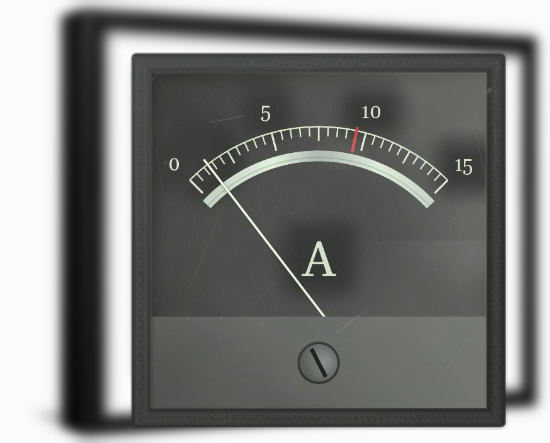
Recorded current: 1.25
